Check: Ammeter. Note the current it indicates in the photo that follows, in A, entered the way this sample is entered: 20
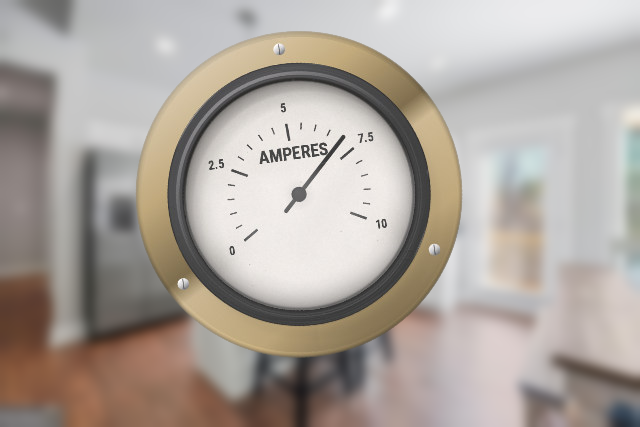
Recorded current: 7
